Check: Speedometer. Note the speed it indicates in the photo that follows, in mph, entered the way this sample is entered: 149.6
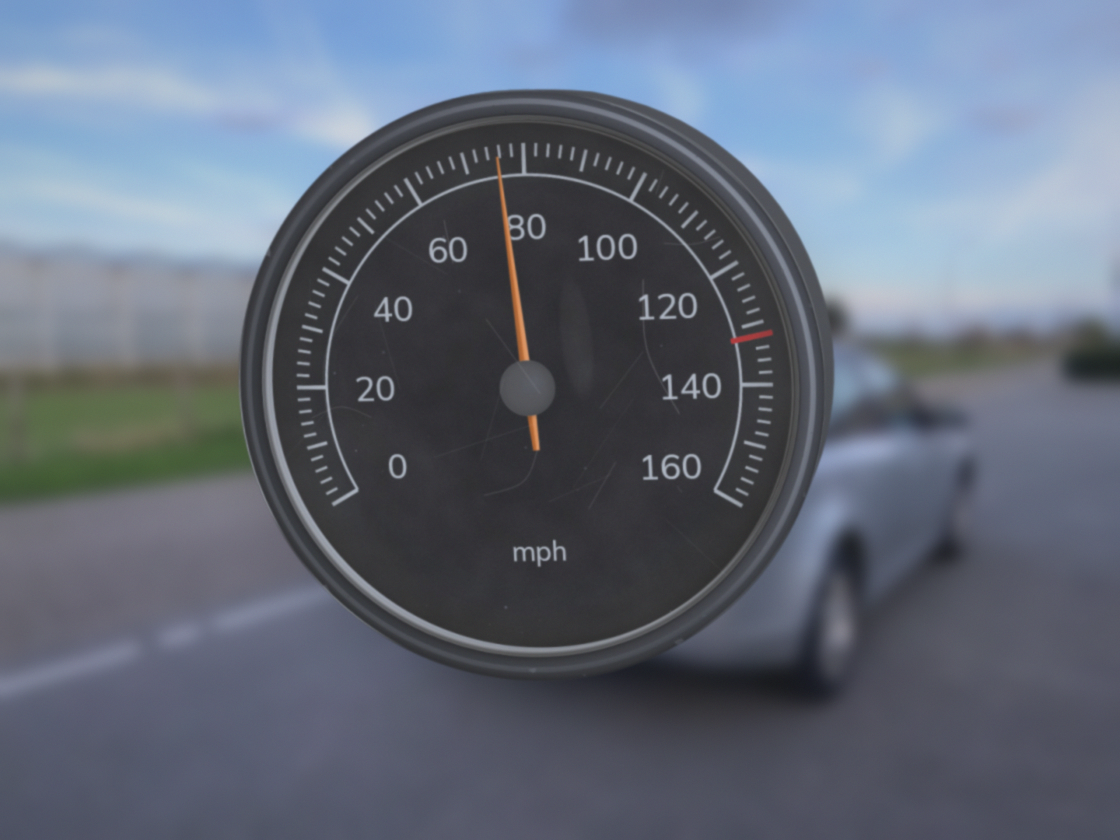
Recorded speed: 76
